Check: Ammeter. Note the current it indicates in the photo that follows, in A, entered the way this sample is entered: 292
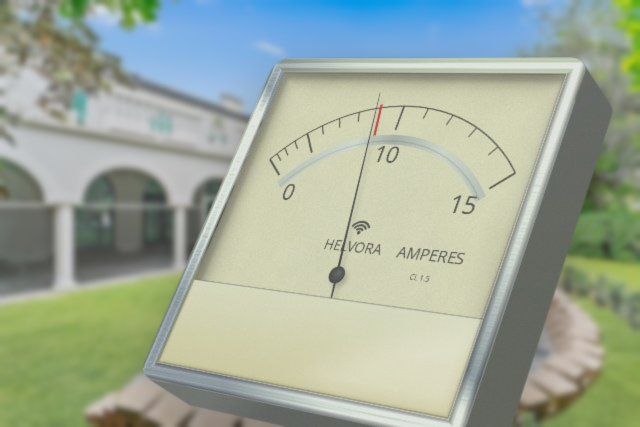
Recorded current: 9
